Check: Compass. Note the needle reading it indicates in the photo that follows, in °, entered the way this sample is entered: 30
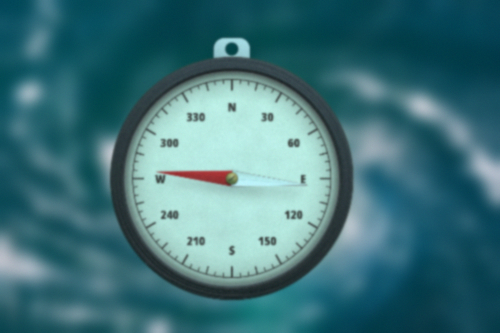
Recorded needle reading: 275
